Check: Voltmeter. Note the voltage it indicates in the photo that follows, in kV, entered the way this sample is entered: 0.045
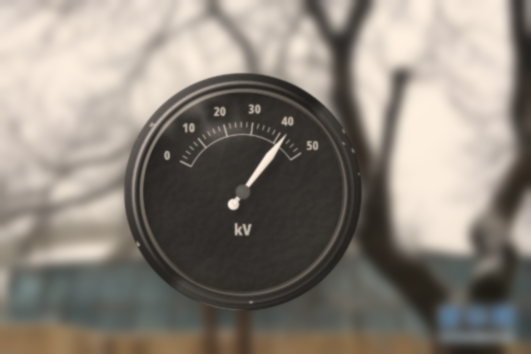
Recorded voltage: 42
